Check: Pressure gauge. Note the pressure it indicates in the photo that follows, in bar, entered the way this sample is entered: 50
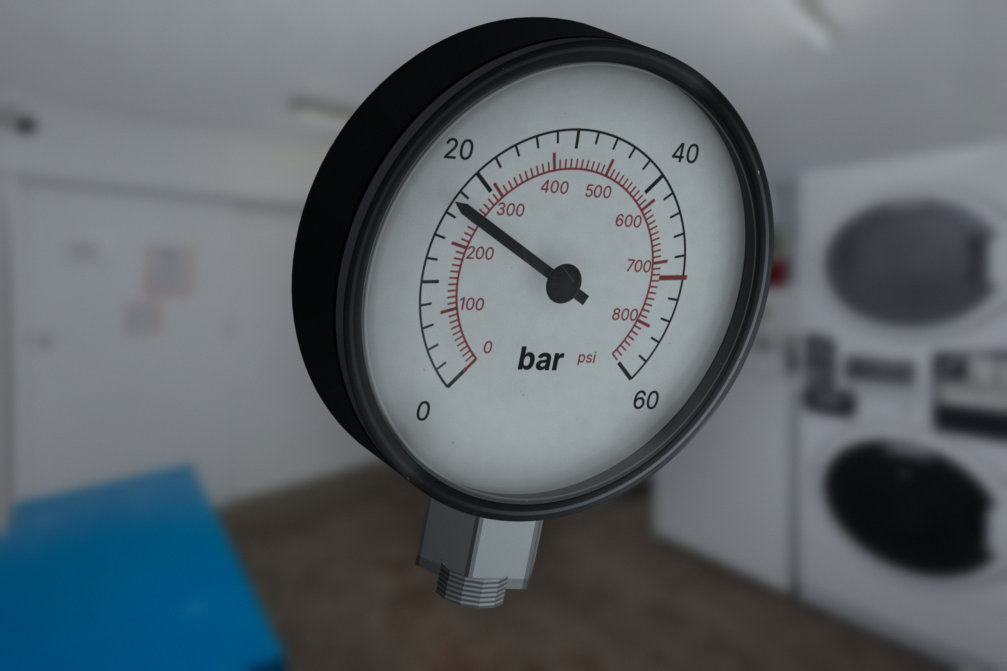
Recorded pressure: 17
